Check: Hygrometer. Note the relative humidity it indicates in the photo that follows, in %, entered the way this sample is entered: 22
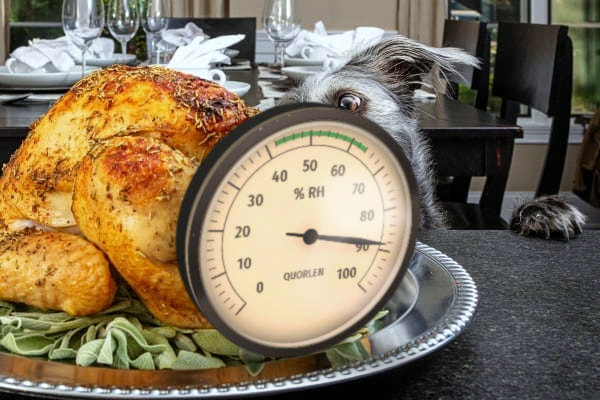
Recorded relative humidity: 88
